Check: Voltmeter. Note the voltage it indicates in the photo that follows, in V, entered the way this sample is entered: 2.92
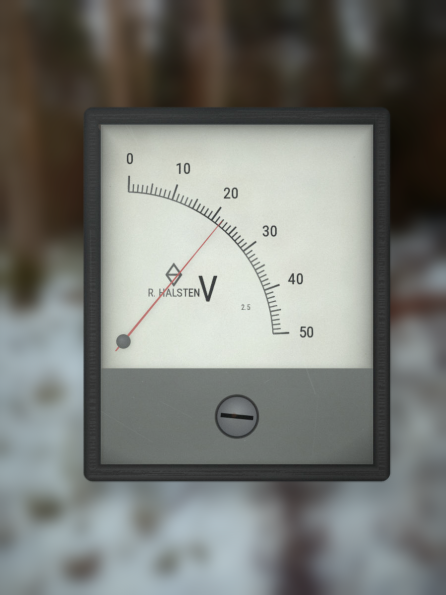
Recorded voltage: 22
